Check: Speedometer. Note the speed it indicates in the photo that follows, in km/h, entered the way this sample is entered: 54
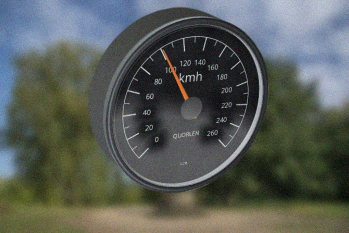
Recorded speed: 100
